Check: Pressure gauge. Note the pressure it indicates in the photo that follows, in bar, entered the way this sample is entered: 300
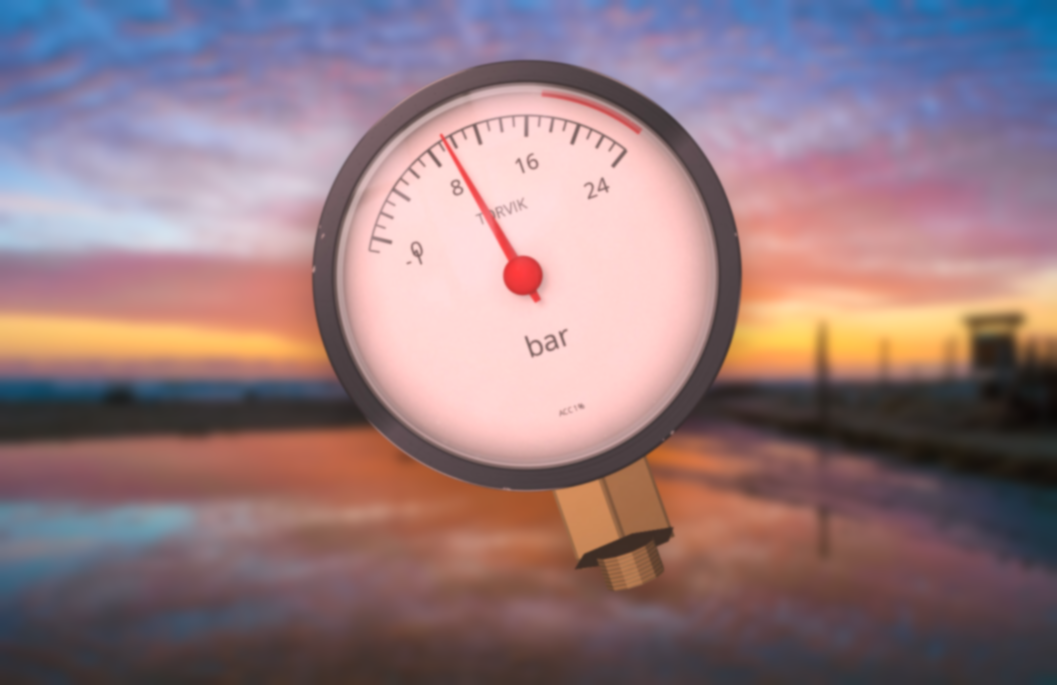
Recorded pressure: 9.5
